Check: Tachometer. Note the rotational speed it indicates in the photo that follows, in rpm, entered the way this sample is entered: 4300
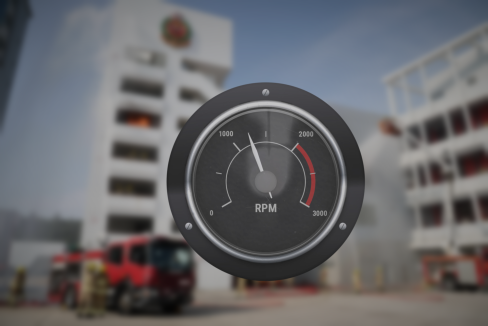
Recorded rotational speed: 1250
